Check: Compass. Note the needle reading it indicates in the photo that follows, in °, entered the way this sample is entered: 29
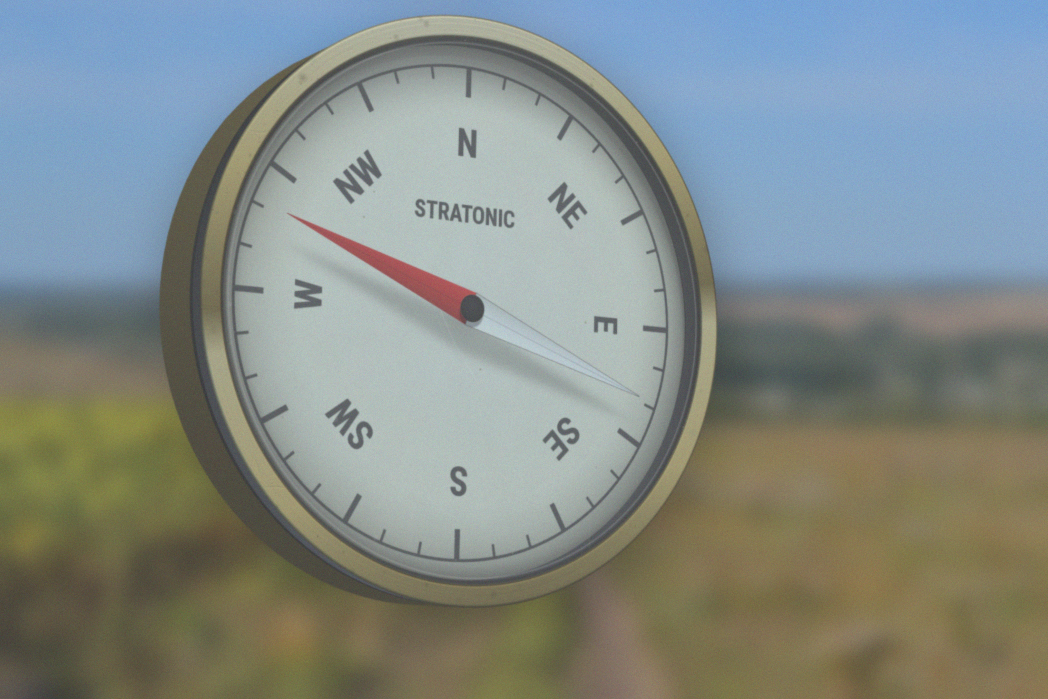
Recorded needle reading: 290
